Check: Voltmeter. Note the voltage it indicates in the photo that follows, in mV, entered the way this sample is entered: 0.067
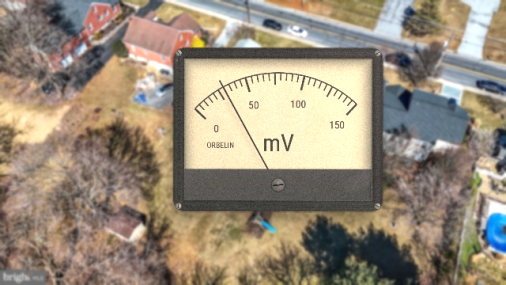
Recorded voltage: 30
